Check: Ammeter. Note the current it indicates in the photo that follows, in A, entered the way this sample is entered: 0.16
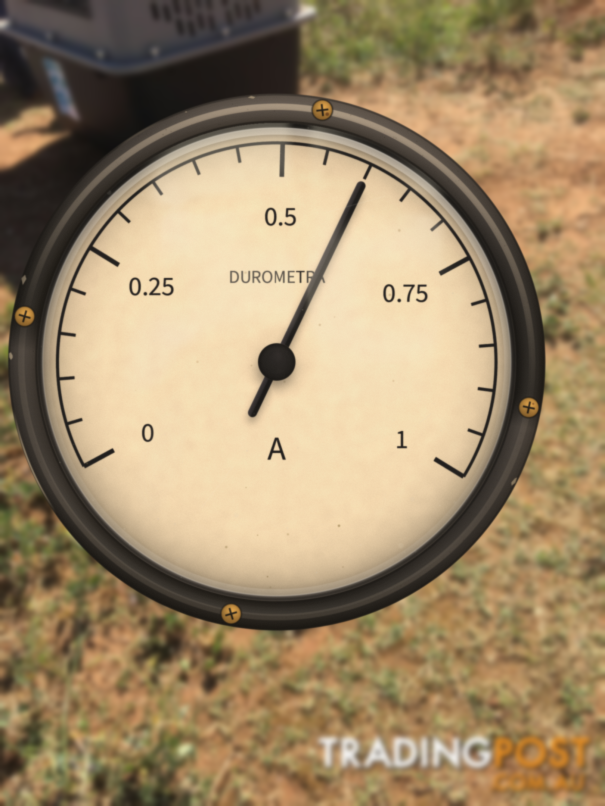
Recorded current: 0.6
